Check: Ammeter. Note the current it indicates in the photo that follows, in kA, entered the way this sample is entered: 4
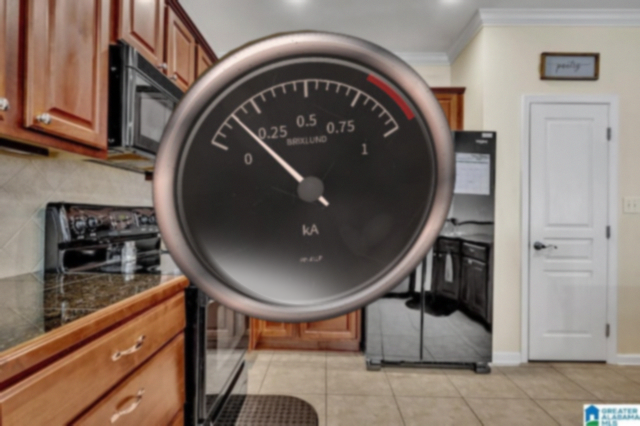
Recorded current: 0.15
